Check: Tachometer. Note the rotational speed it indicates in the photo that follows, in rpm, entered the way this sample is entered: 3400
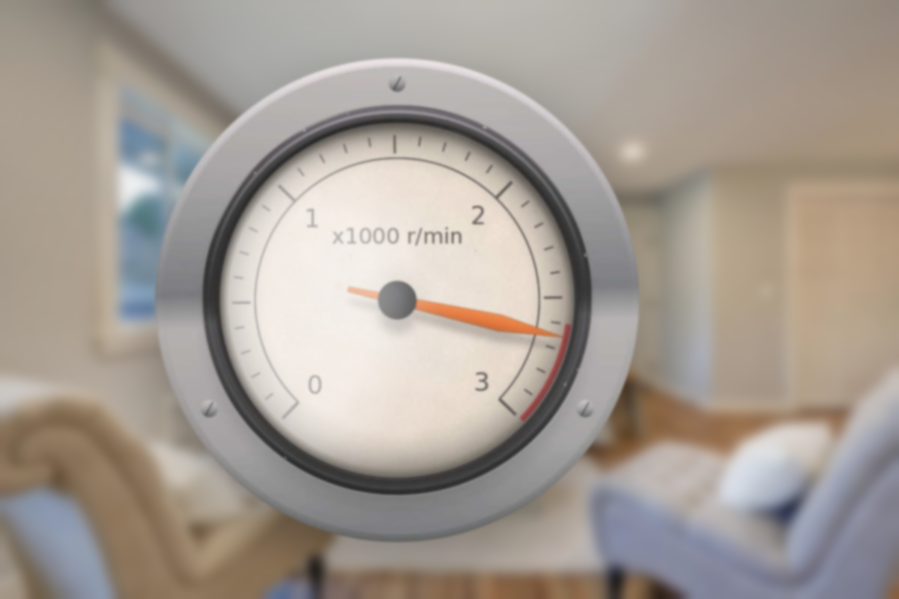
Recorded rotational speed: 2650
